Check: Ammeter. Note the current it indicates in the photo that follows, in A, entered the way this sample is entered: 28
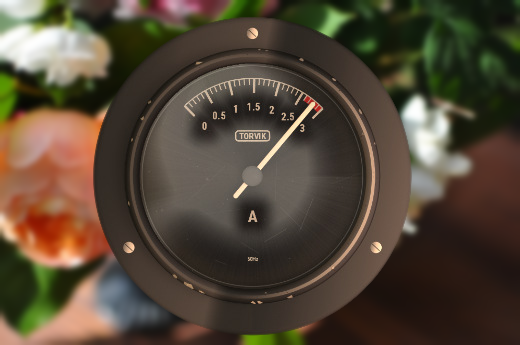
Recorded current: 2.8
